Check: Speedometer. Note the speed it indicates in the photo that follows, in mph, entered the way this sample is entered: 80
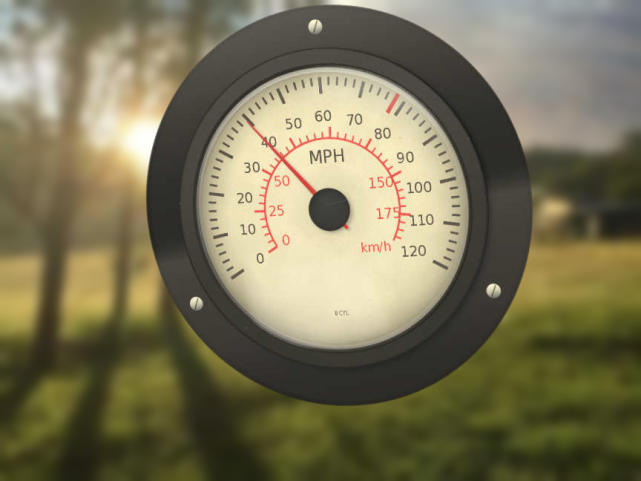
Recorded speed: 40
